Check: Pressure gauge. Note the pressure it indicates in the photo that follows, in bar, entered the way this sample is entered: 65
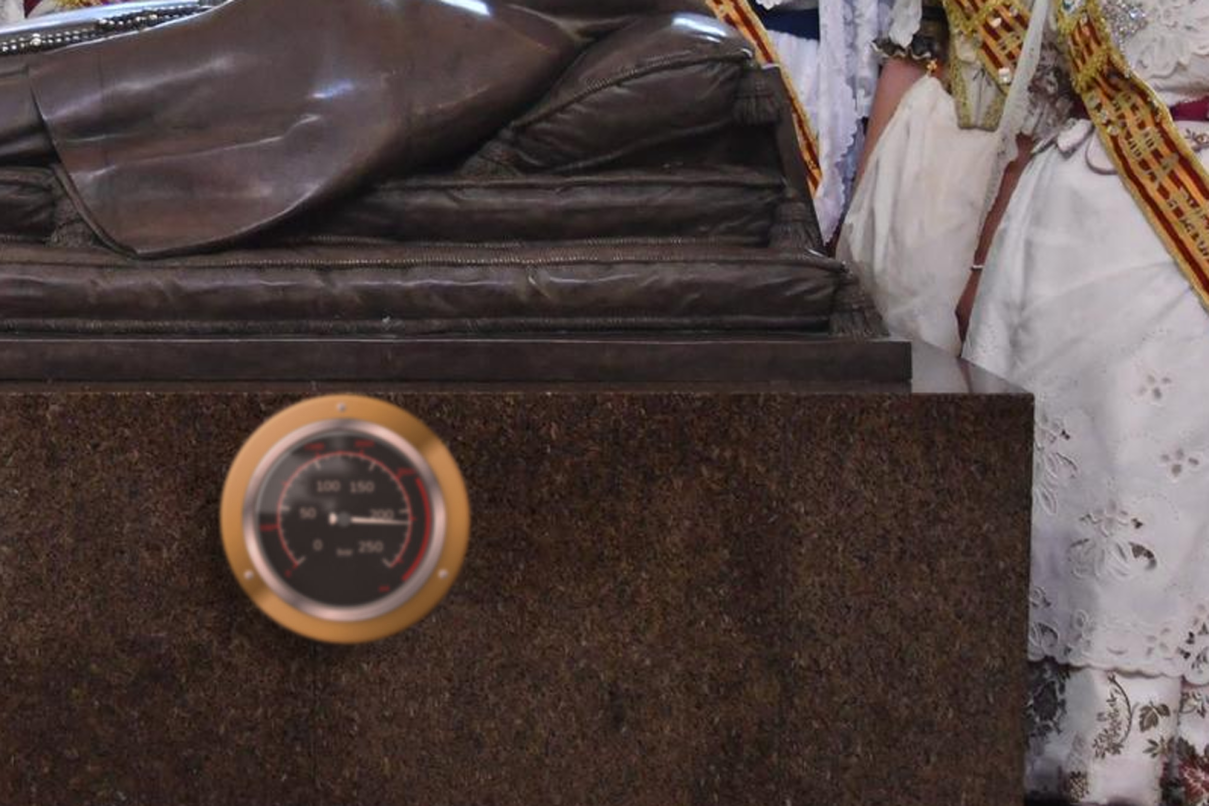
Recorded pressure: 210
